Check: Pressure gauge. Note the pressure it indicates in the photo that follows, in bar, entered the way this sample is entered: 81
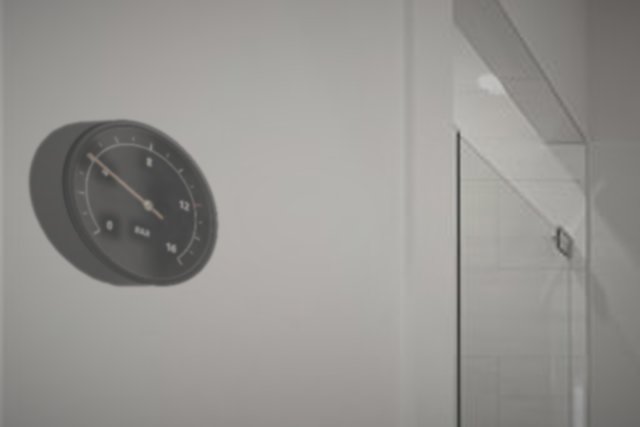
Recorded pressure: 4
